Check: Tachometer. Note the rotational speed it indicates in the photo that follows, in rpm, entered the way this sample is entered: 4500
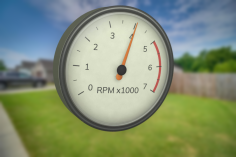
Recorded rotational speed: 4000
